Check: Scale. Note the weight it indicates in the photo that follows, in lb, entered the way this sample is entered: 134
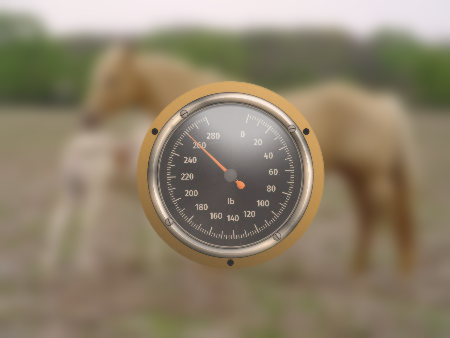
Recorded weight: 260
